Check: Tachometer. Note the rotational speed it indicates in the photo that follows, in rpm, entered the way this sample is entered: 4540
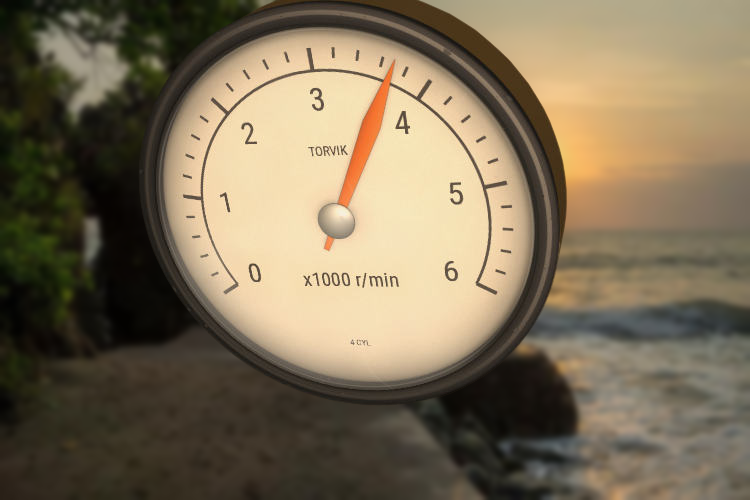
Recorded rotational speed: 3700
